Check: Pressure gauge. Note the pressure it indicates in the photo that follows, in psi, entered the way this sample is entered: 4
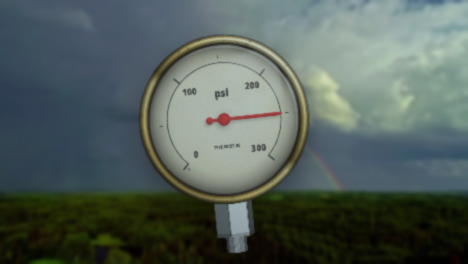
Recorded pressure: 250
